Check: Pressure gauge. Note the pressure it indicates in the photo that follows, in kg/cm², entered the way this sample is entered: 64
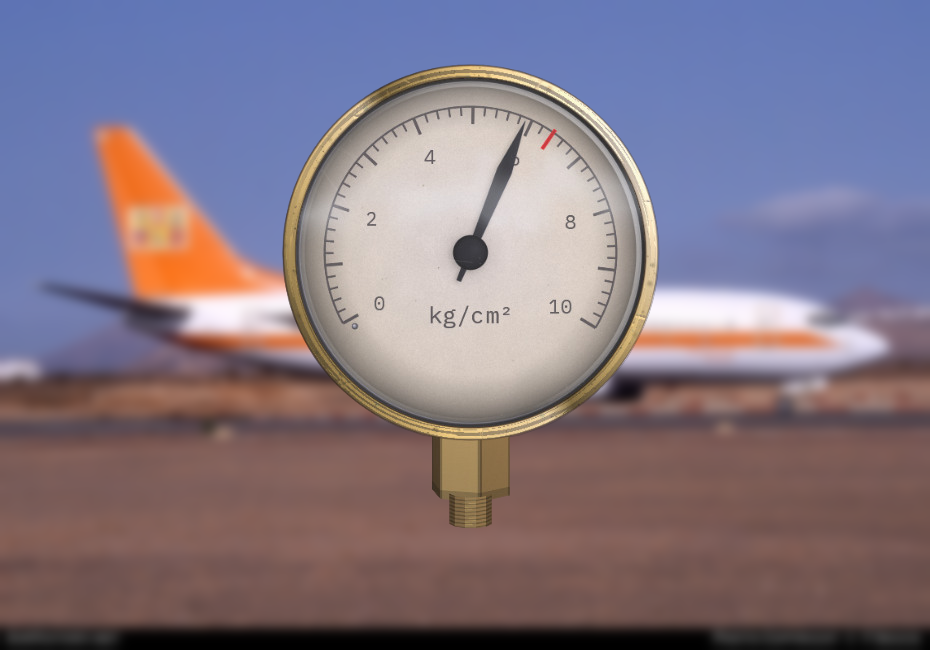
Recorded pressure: 5.9
